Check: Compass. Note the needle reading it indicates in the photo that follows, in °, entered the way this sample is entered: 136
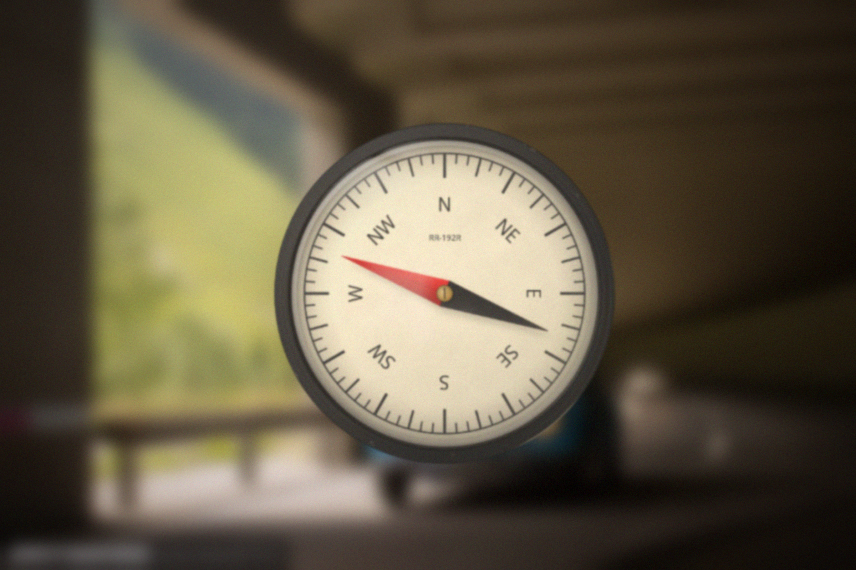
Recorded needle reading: 290
